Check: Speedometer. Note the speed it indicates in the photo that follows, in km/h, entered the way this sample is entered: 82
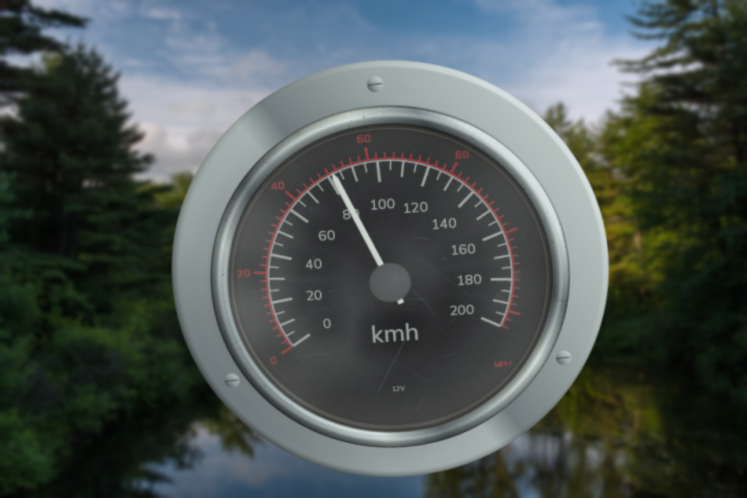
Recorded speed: 82.5
